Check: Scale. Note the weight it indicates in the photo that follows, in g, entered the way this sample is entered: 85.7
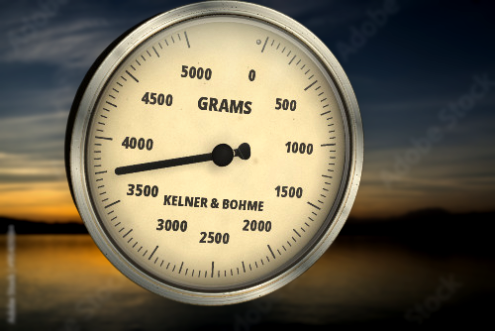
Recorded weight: 3750
